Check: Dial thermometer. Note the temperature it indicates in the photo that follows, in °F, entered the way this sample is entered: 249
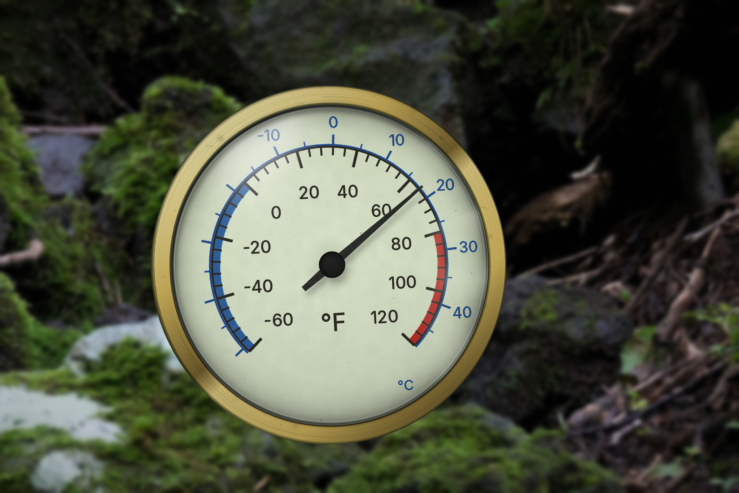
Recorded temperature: 64
